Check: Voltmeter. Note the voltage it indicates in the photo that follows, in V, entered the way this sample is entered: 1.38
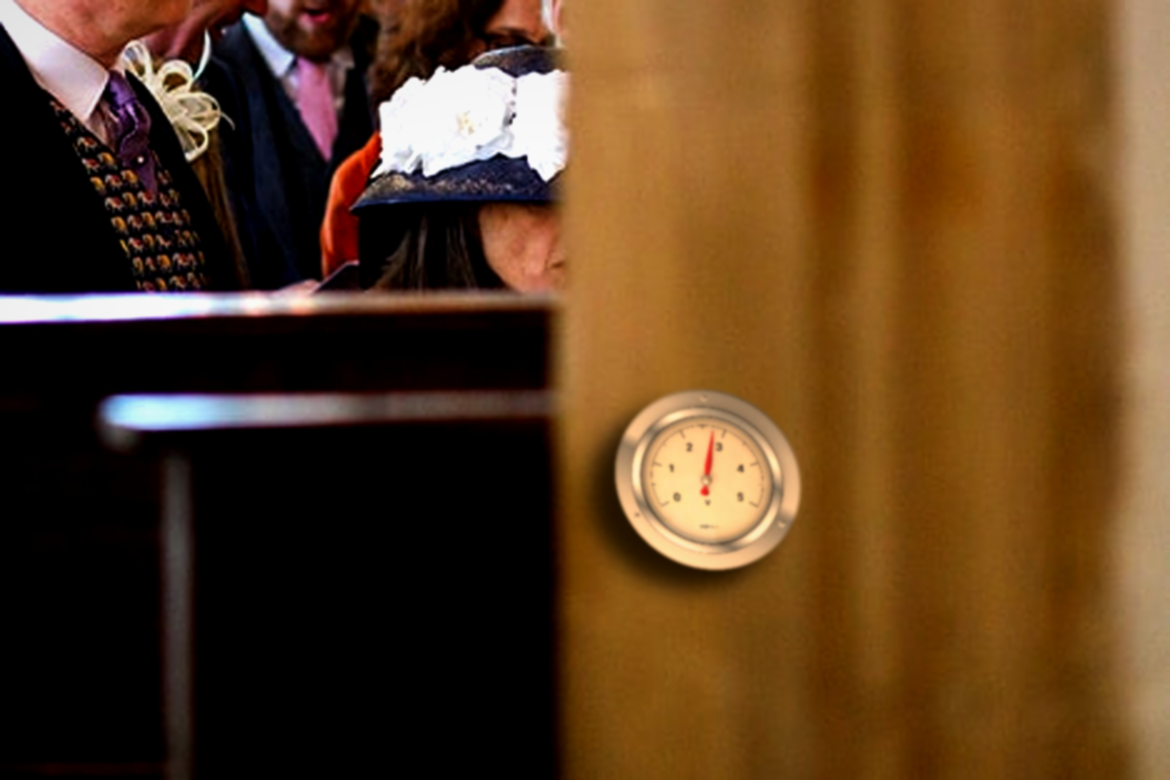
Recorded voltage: 2.75
